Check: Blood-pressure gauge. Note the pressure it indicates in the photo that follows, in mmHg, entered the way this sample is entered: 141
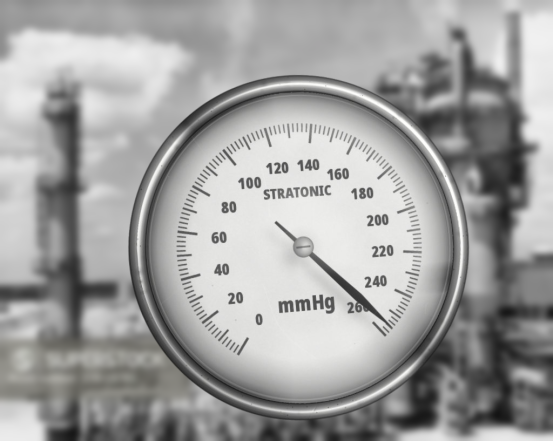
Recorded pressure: 256
